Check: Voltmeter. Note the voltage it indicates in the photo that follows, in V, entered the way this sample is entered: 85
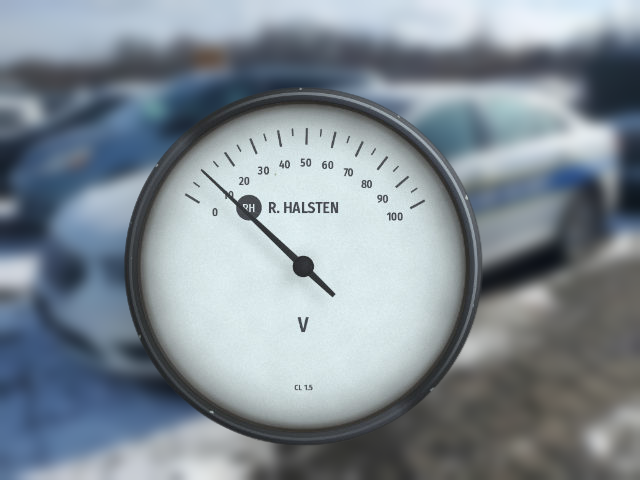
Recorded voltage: 10
